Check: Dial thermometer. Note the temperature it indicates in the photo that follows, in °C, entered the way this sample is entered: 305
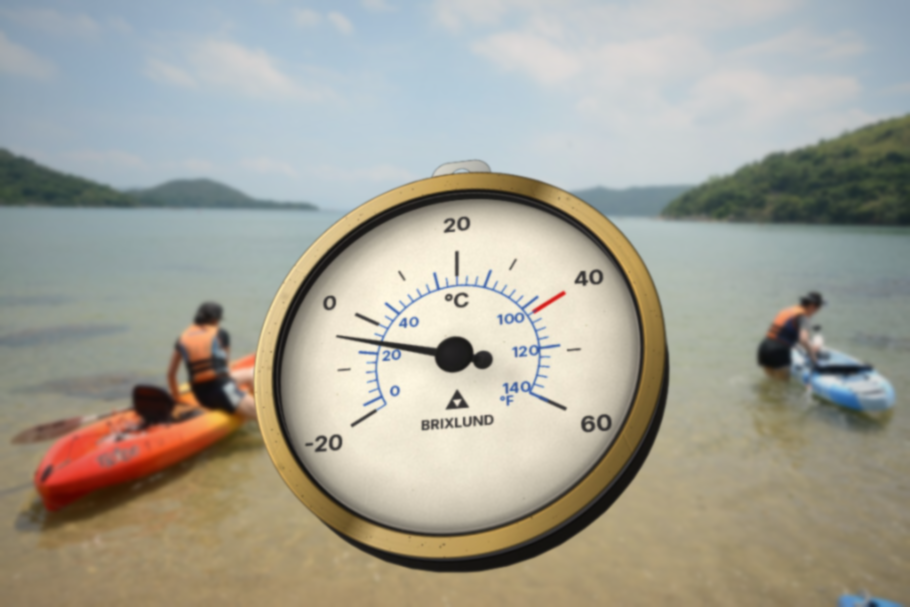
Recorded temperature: -5
